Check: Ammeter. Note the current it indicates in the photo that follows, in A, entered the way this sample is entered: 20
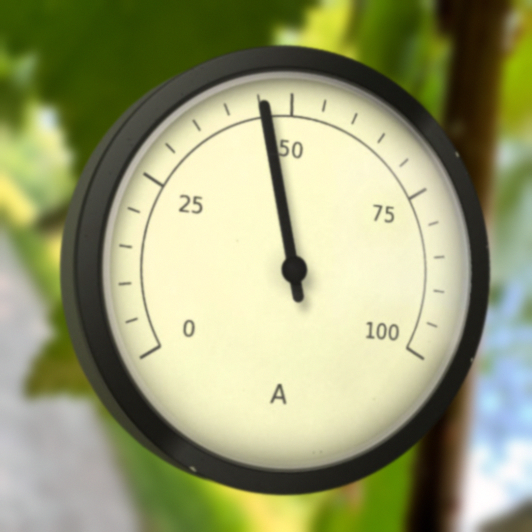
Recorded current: 45
